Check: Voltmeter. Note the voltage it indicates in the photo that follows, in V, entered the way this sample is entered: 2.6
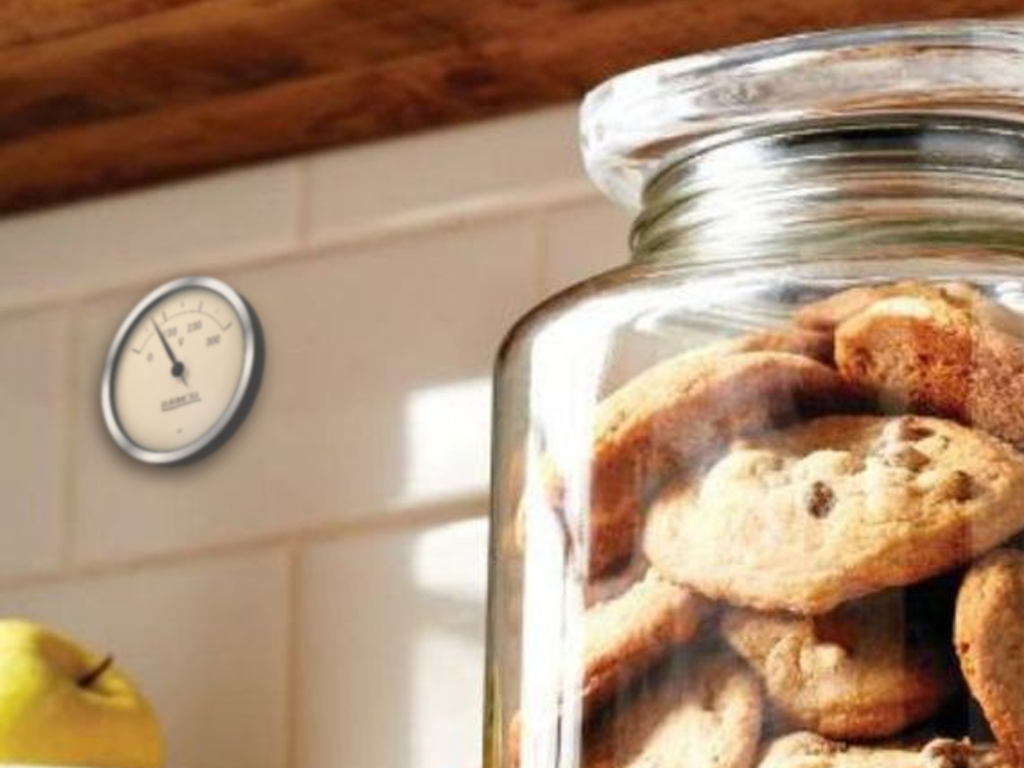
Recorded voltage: 75
